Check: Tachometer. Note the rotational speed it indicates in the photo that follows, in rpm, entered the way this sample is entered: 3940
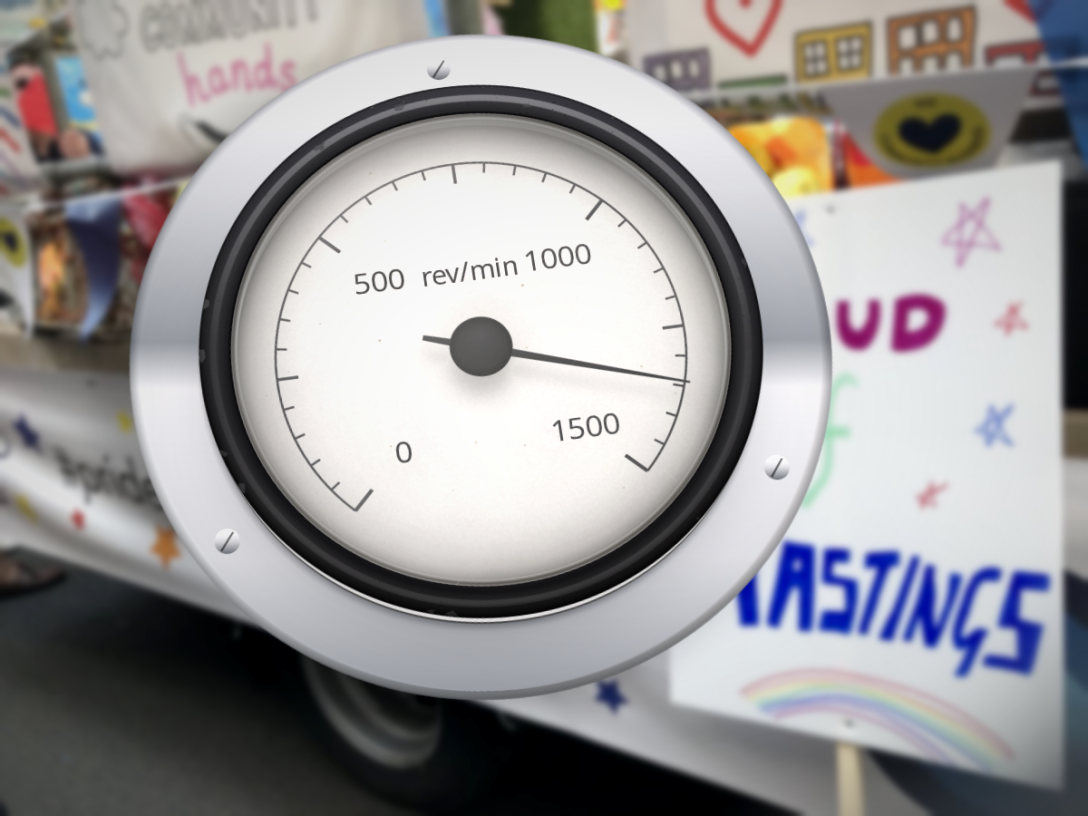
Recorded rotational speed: 1350
